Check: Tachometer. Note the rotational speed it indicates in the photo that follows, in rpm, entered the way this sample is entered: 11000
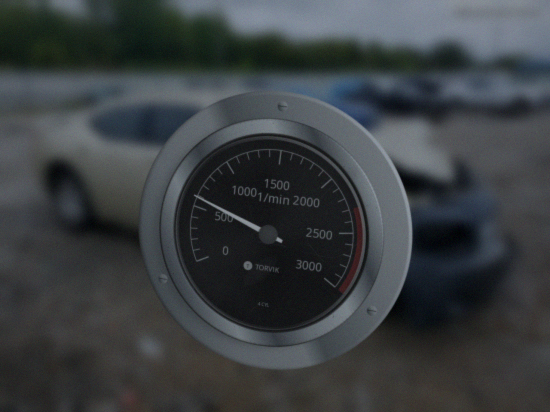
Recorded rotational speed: 600
